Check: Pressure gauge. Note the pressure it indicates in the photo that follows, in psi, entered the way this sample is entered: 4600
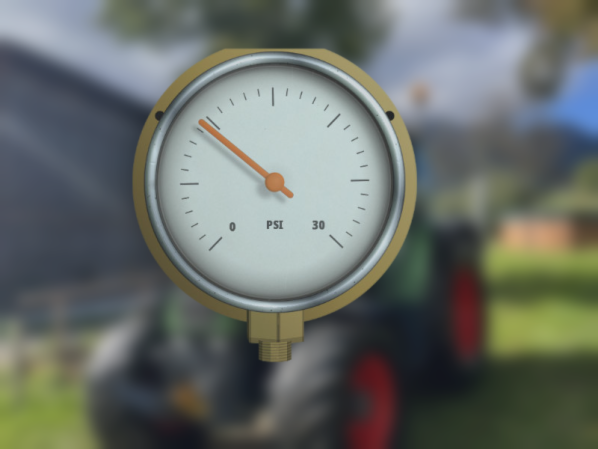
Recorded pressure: 9.5
